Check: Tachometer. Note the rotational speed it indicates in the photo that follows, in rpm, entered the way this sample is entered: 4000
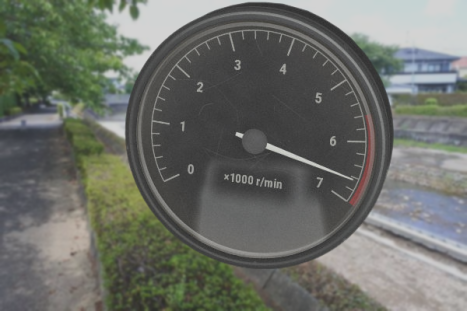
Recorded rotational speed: 6600
